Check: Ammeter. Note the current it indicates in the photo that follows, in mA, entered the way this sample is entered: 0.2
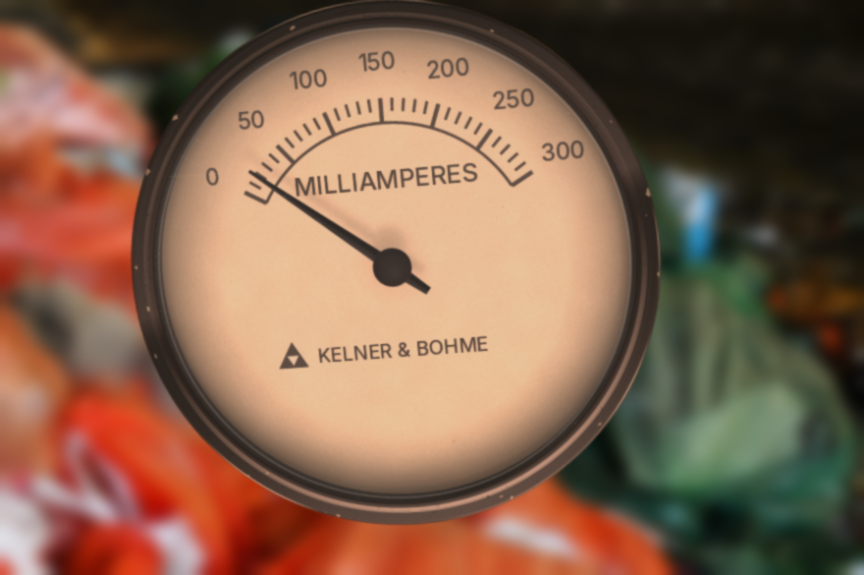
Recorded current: 20
